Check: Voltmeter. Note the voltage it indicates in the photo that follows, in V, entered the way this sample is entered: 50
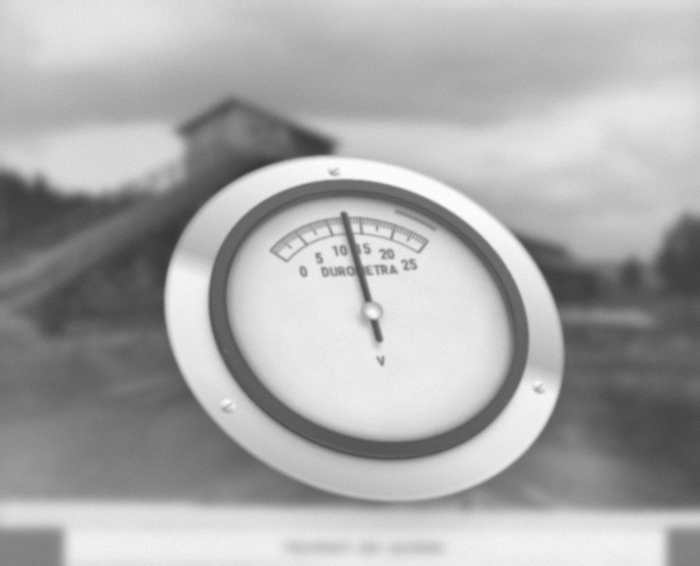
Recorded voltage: 12.5
